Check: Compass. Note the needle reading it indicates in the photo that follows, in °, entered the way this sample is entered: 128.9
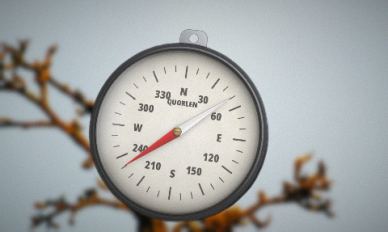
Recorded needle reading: 230
